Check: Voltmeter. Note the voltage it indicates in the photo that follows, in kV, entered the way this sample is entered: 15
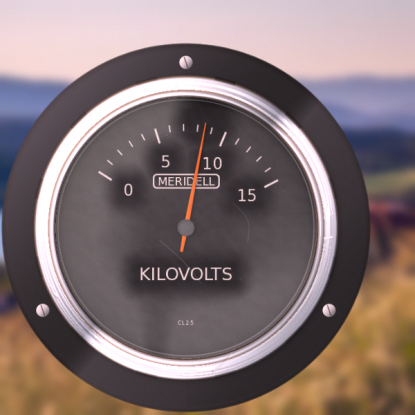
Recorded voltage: 8.5
